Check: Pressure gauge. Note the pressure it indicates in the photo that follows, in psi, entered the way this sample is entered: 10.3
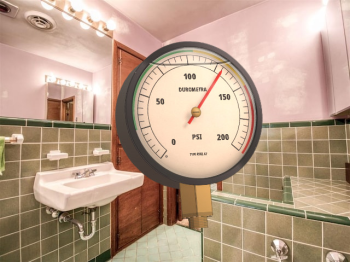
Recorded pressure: 130
